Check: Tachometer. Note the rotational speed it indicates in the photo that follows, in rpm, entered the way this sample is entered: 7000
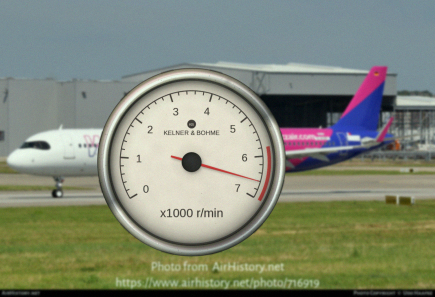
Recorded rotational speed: 6600
